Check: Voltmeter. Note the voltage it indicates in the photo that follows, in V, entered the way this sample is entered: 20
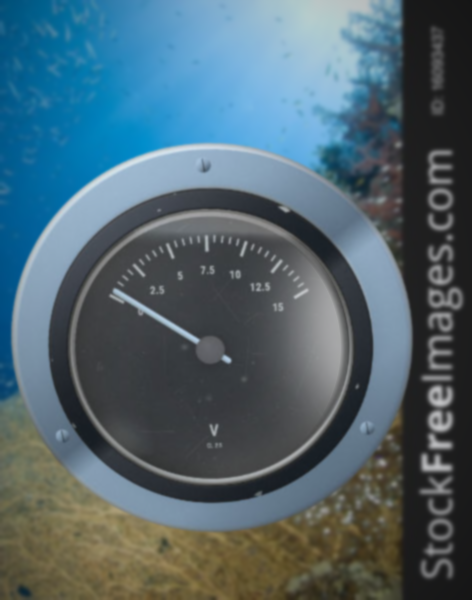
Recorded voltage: 0.5
